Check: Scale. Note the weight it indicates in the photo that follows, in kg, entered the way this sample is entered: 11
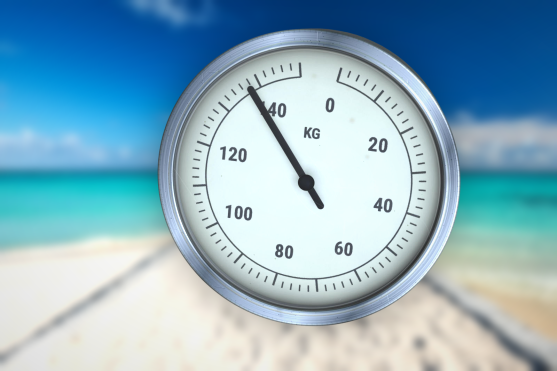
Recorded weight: 138
